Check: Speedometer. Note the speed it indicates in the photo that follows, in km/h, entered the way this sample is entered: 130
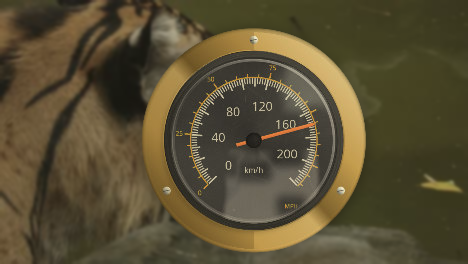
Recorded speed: 170
